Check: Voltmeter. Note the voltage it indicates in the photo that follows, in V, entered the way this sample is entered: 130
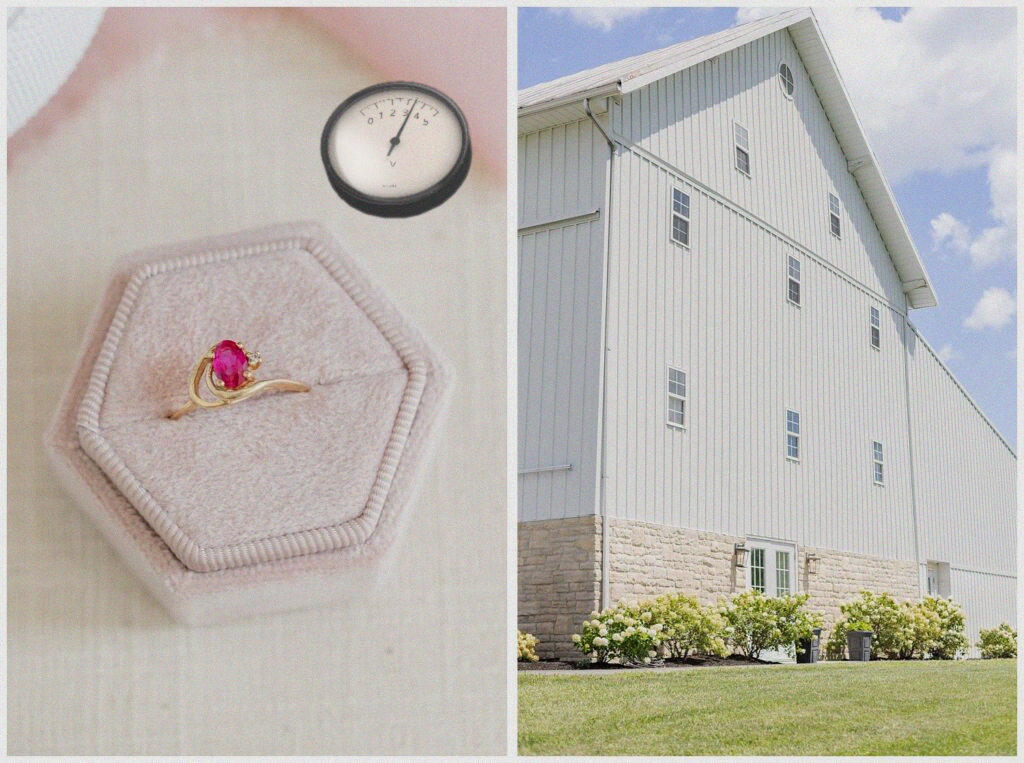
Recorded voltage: 3.5
